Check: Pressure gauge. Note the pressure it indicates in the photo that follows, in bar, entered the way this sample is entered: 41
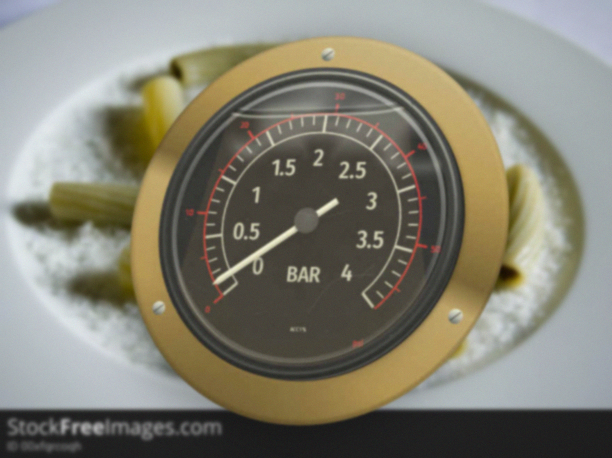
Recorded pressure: 0.1
